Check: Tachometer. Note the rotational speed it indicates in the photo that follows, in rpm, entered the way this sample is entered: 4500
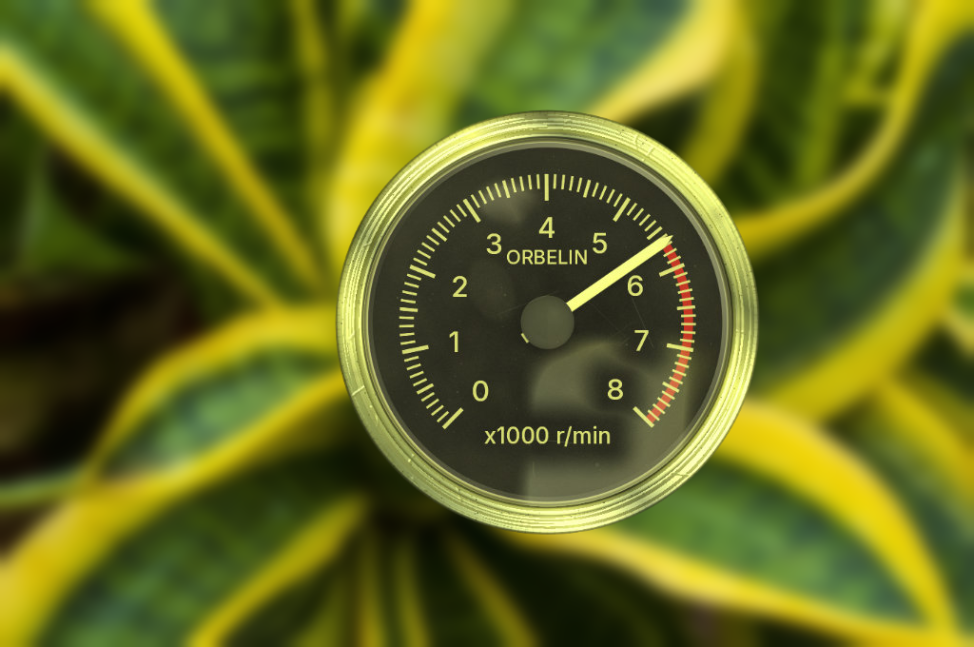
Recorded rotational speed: 5650
